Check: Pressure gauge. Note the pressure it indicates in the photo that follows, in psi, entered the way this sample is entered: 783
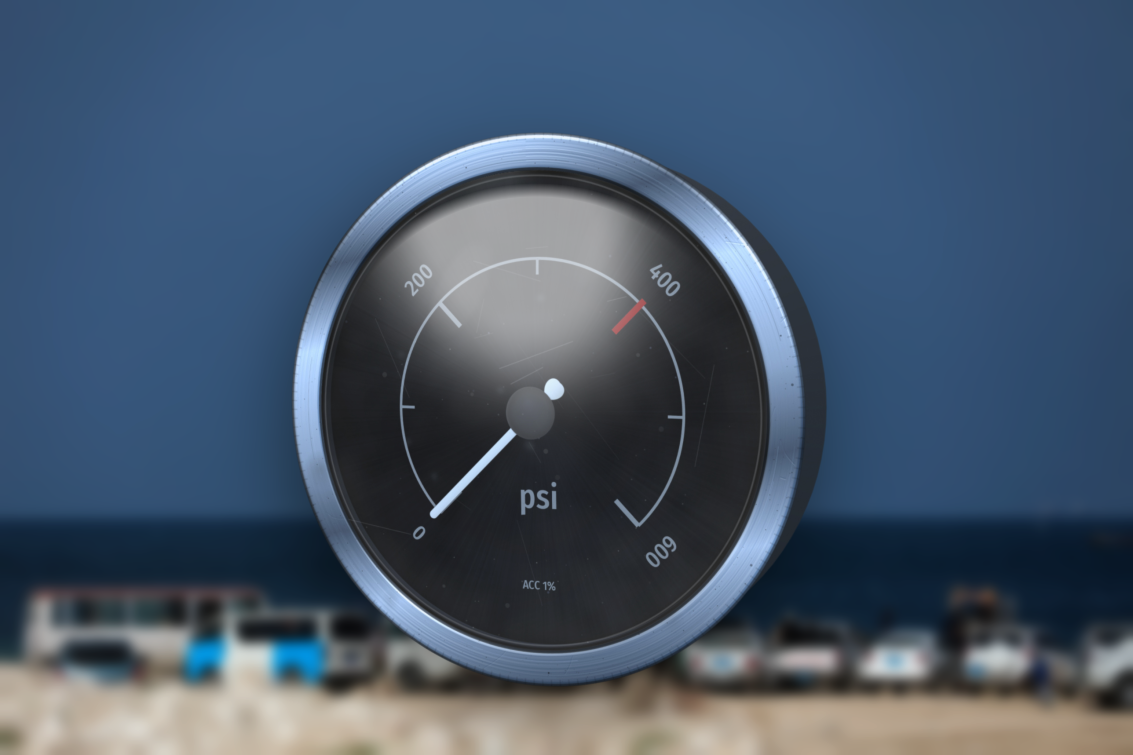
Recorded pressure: 0
